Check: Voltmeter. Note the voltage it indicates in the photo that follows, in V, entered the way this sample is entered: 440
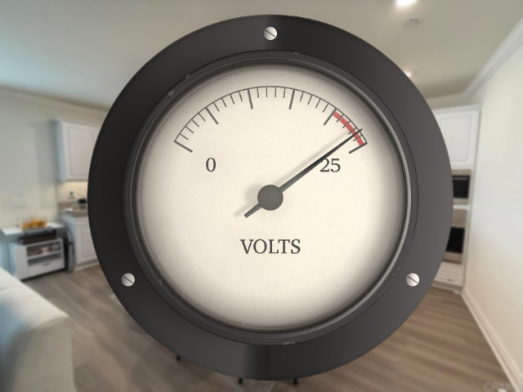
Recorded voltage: 23.5
